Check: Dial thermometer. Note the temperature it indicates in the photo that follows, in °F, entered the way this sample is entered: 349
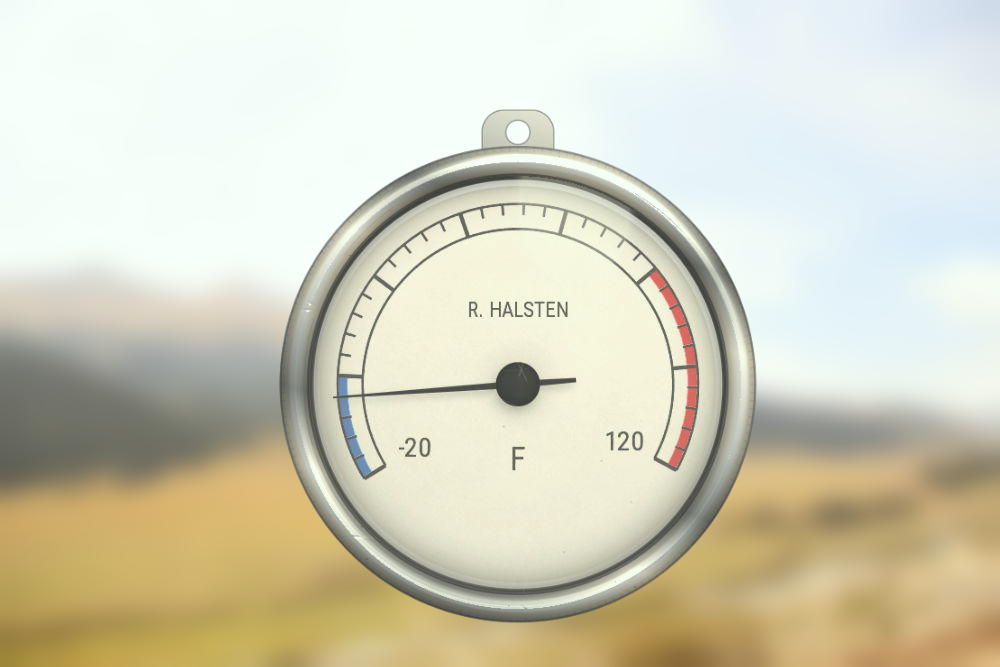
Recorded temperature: -4
